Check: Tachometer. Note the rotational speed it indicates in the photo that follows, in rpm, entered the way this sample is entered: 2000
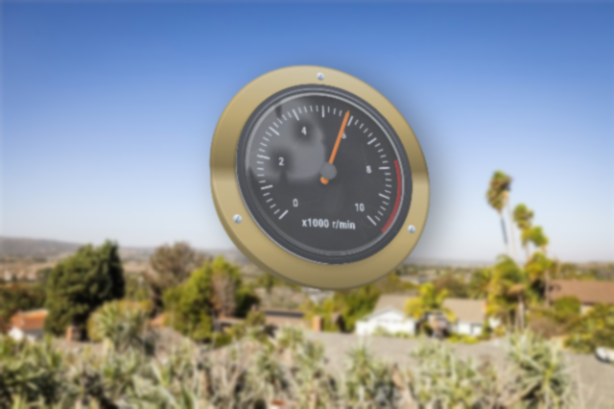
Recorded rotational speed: 5800
